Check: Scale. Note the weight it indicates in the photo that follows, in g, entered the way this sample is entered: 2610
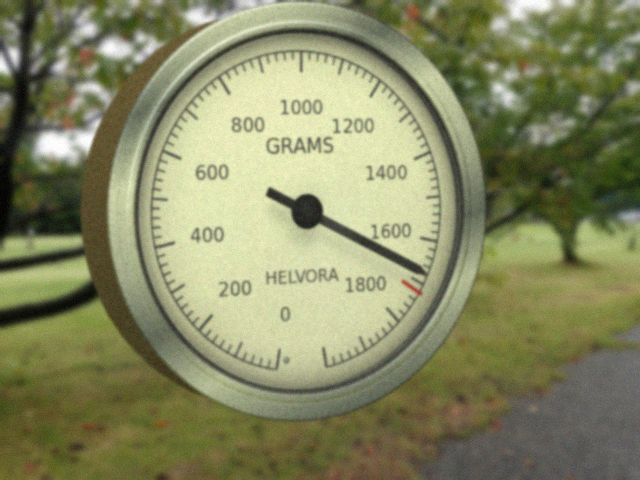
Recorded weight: 1680
